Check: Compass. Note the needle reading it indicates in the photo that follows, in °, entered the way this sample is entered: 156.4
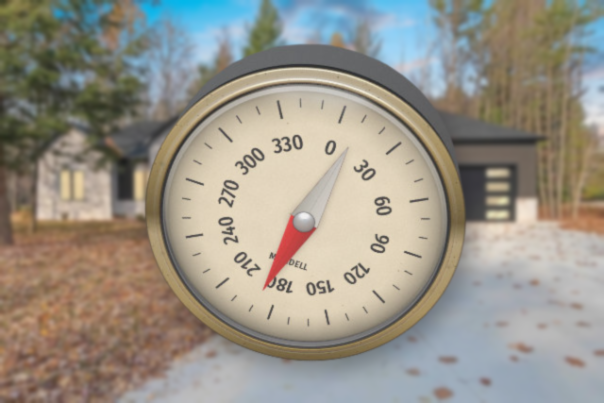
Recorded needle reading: 190
